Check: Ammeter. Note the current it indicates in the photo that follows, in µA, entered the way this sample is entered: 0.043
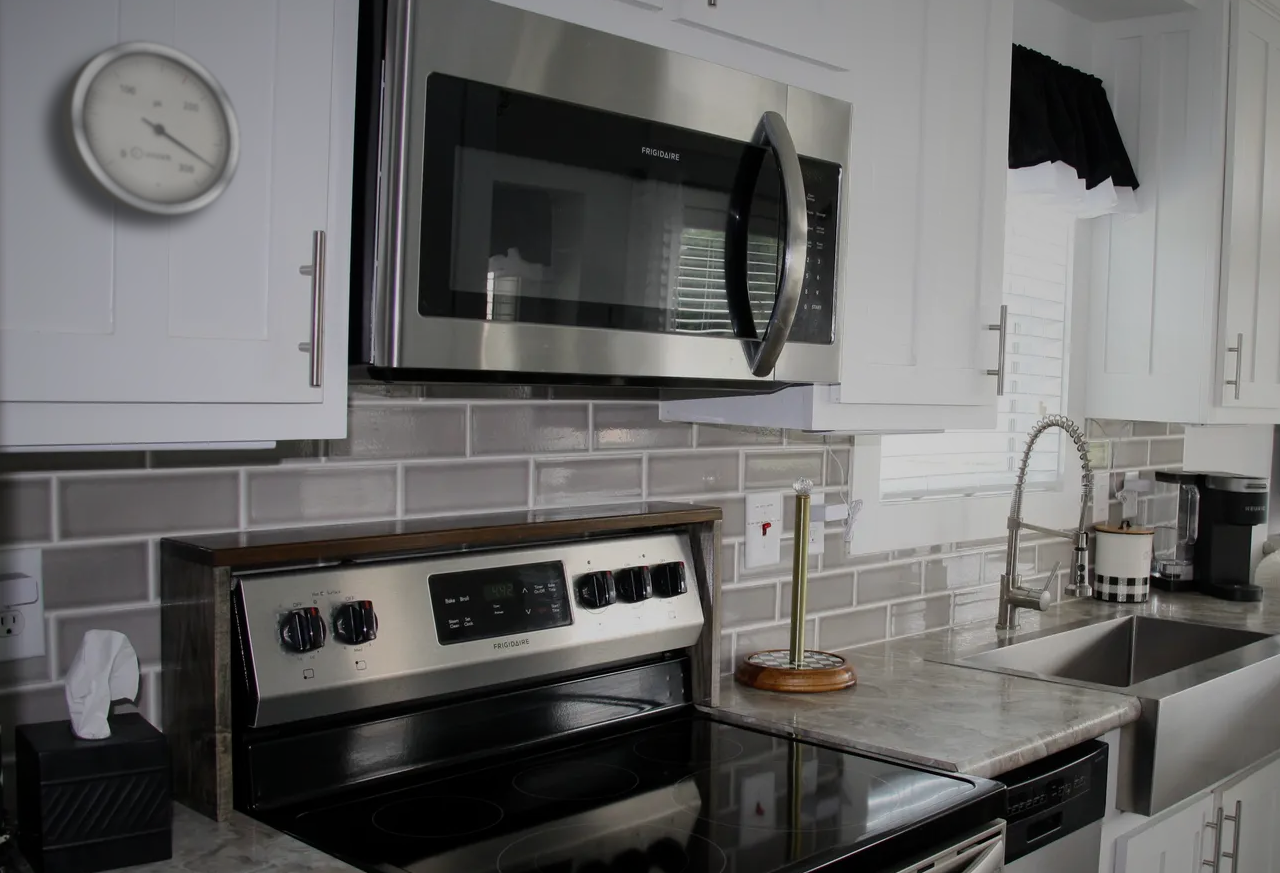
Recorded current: 275
